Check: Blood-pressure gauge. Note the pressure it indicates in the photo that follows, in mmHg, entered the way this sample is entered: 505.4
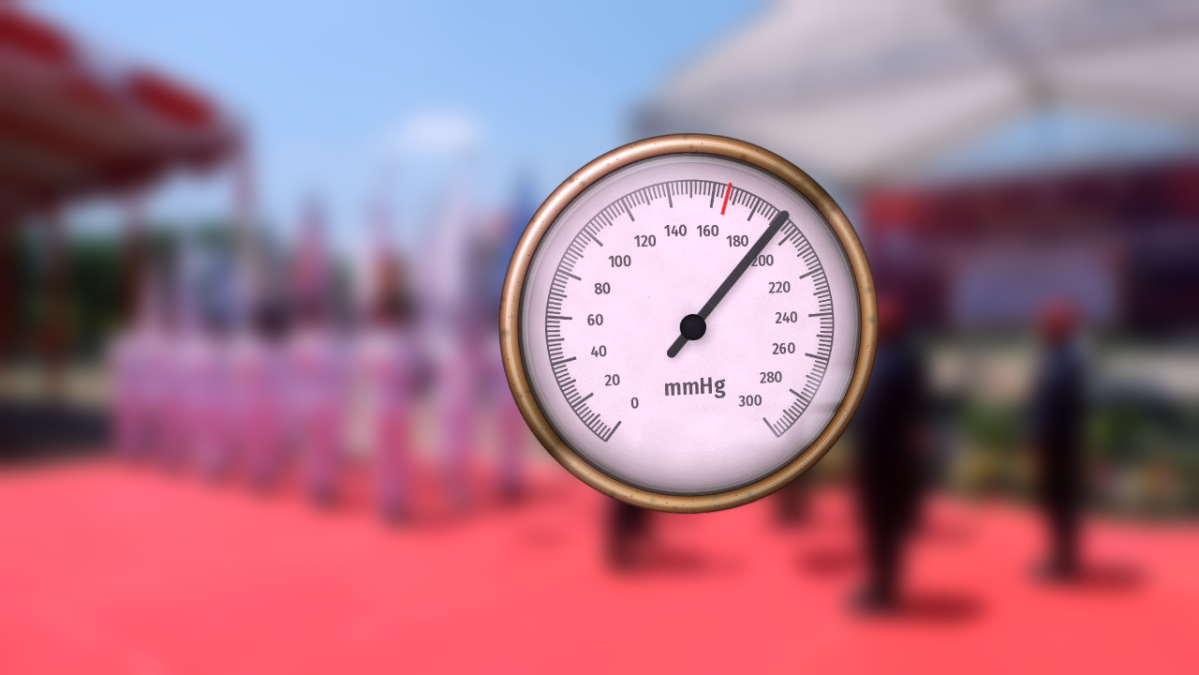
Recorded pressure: 192
